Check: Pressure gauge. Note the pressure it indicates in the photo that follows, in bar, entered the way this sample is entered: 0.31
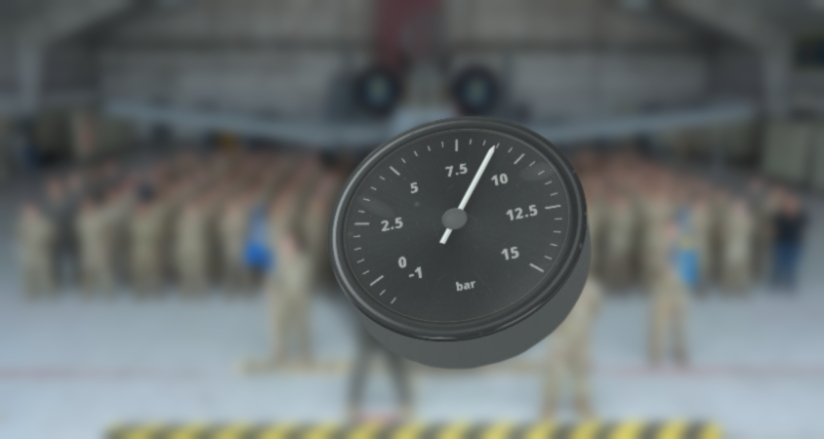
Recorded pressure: 9
